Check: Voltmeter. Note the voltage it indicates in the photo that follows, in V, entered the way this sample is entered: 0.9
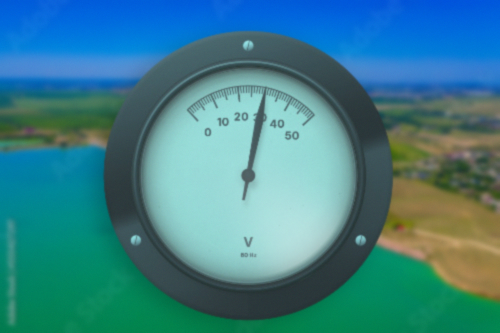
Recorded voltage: 30
